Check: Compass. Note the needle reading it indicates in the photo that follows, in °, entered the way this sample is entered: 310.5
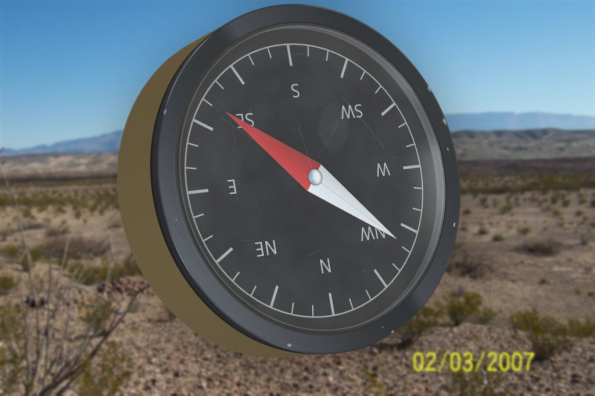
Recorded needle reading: 130
